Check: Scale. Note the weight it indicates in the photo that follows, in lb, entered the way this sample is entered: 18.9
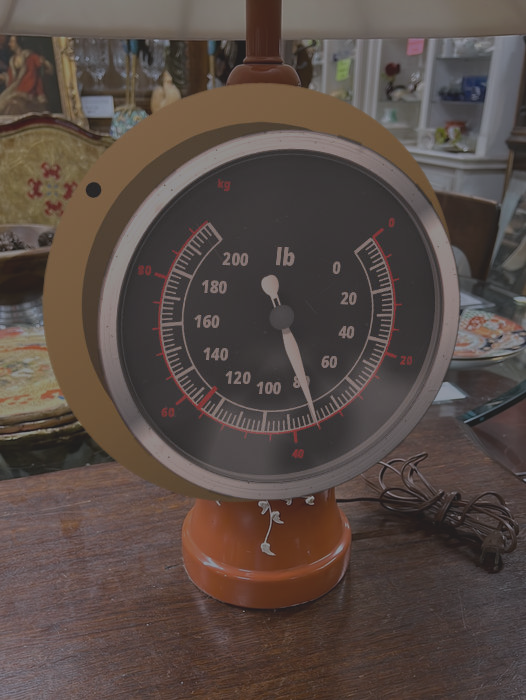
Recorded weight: 80
